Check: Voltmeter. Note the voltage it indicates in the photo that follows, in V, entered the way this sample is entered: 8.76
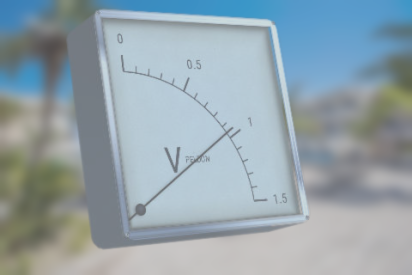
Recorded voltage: 0.95
